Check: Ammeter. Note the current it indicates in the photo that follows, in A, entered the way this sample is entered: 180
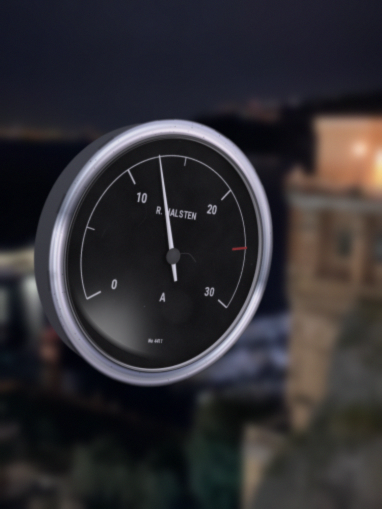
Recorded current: 12.5
